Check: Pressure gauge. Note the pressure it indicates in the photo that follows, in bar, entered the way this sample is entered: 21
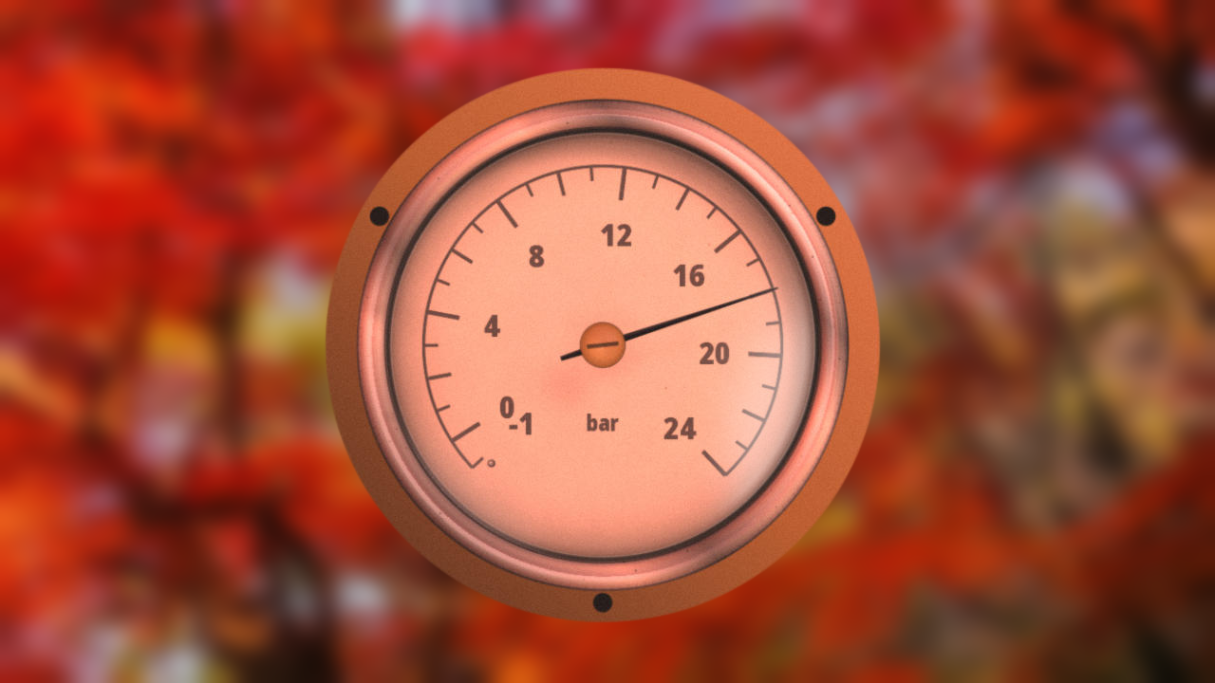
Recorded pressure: 18
